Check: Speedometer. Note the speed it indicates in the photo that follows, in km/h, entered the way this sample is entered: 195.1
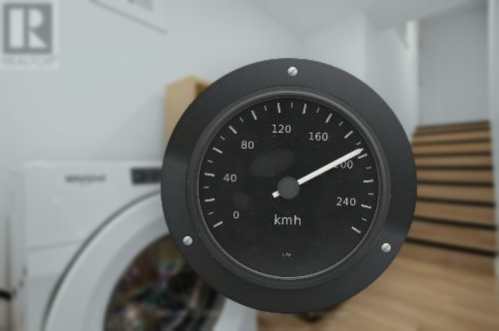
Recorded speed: 195
